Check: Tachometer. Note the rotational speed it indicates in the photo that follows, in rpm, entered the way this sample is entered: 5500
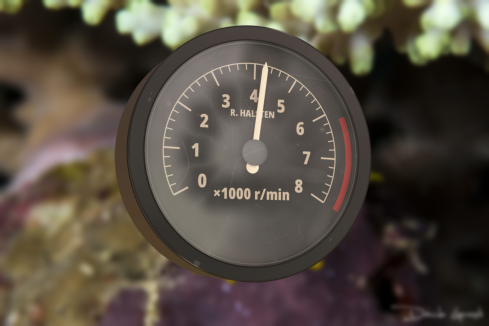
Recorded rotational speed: 4200
